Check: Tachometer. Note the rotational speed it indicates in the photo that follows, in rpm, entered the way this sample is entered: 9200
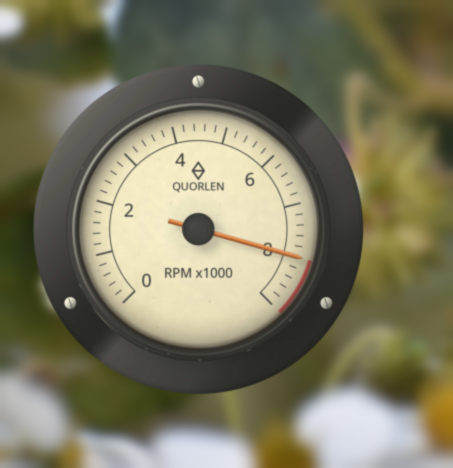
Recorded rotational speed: 8000
